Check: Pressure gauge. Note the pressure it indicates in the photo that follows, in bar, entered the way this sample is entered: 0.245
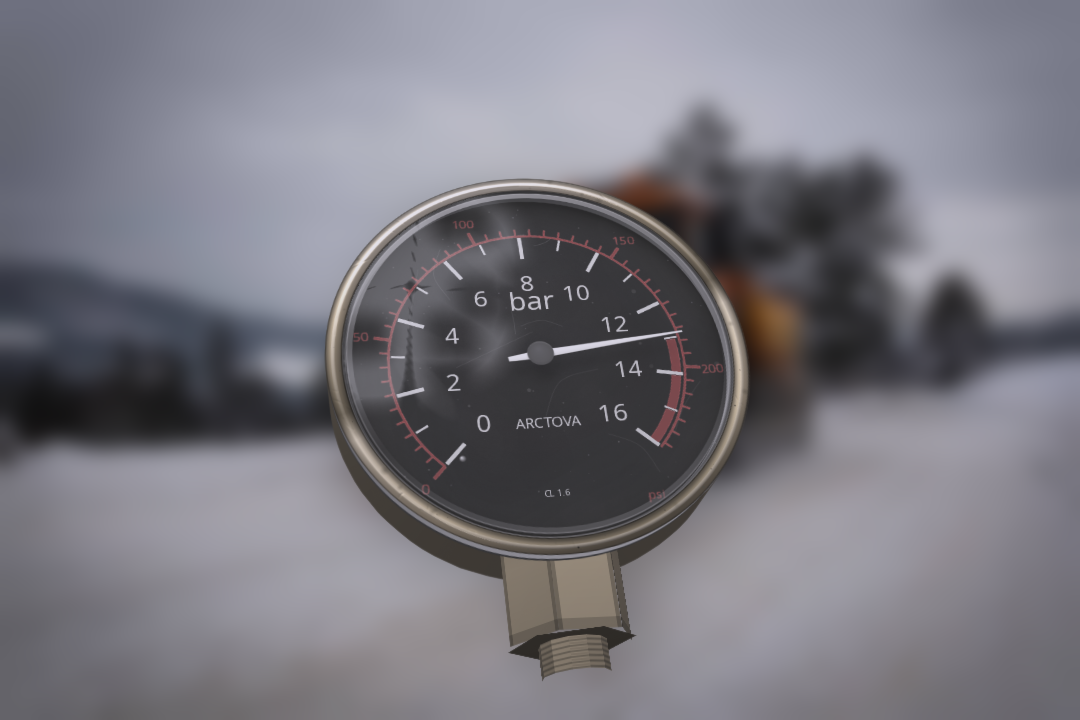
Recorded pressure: 13
